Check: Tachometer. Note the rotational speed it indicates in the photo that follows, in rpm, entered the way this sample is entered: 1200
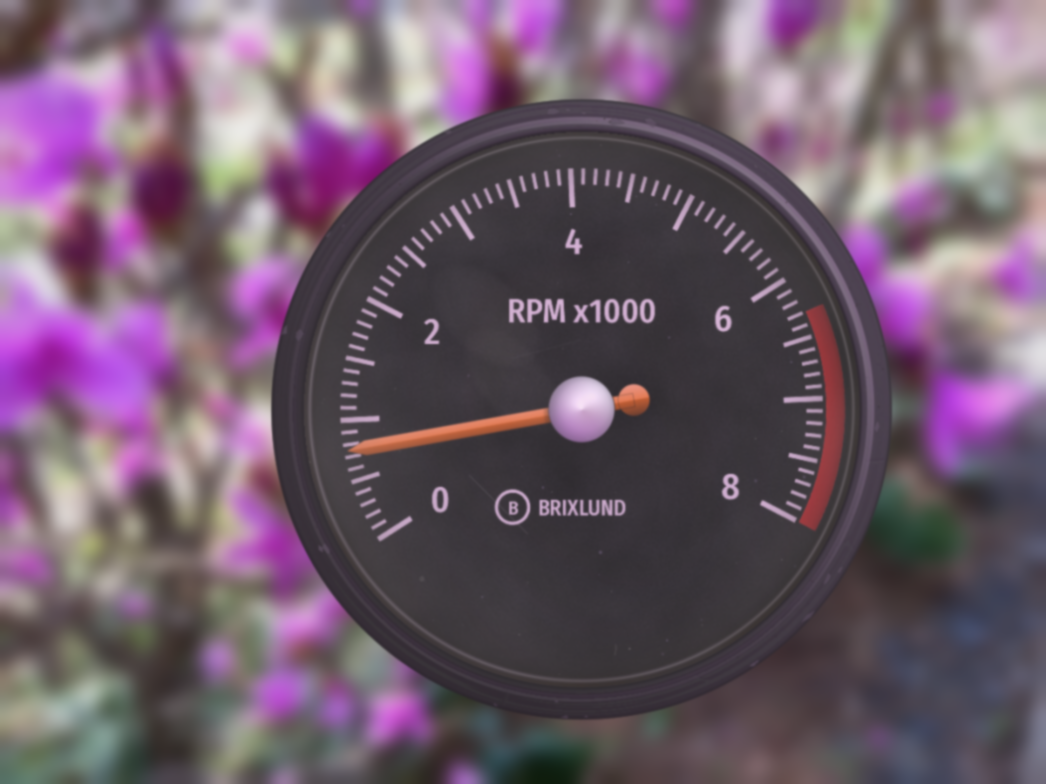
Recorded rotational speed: 750
